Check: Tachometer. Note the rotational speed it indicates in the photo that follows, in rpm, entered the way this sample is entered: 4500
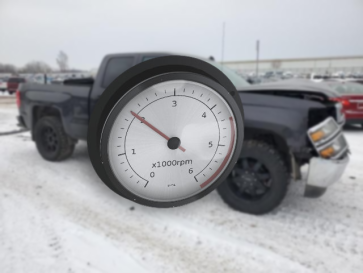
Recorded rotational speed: 2000
